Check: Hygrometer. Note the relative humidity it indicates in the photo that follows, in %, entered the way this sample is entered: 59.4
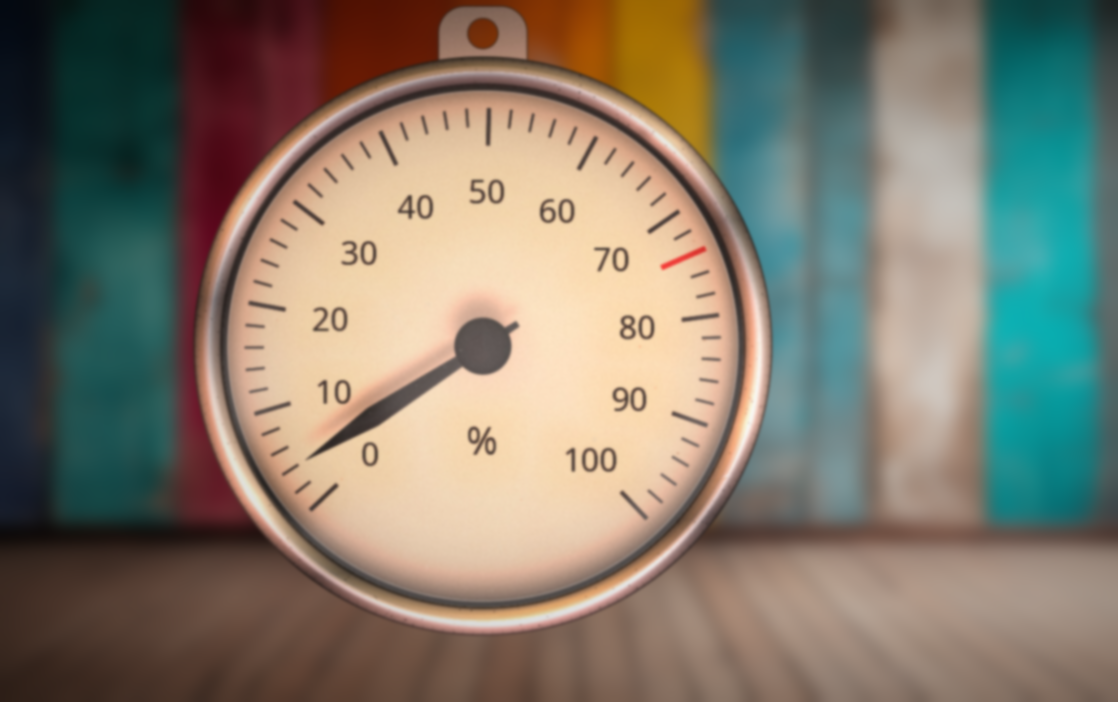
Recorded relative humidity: 4
